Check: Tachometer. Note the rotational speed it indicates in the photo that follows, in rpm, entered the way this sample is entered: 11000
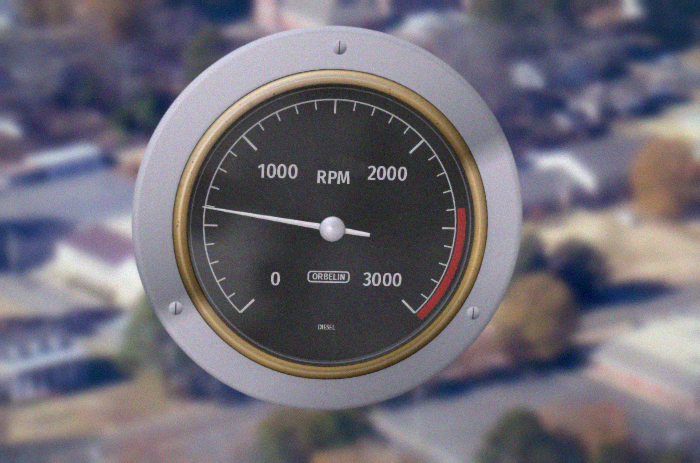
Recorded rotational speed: 600
